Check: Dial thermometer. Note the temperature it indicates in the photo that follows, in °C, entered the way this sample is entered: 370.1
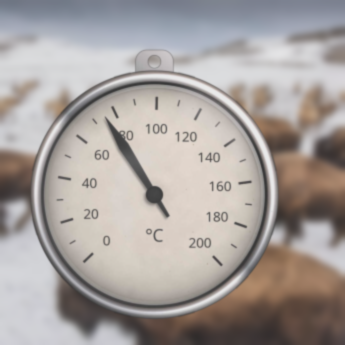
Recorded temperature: 75
